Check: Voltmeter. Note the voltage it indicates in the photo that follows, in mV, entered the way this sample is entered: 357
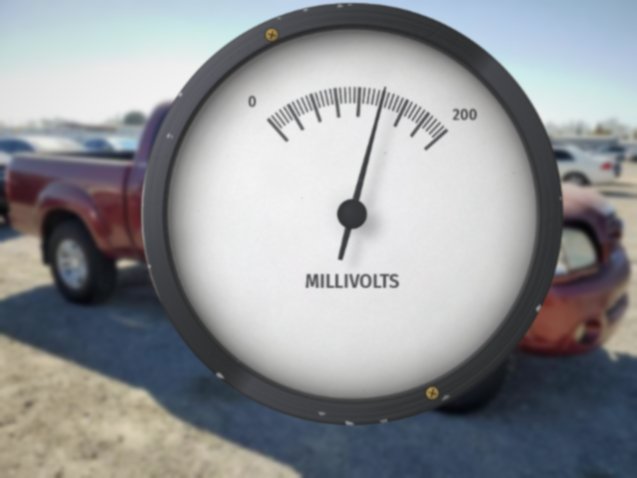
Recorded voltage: 125
